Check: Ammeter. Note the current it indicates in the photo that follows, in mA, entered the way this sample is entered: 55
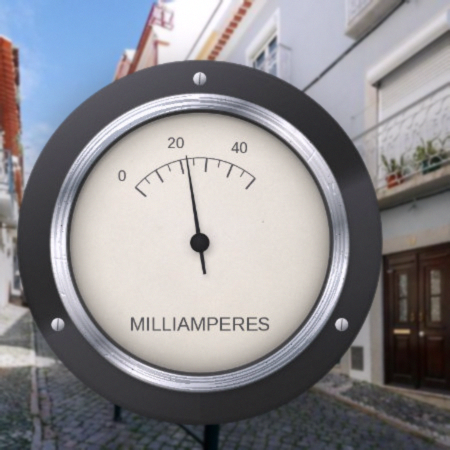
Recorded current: 22.5
